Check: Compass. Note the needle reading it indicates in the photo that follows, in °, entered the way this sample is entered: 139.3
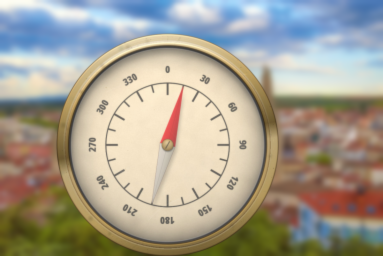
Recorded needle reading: 15
